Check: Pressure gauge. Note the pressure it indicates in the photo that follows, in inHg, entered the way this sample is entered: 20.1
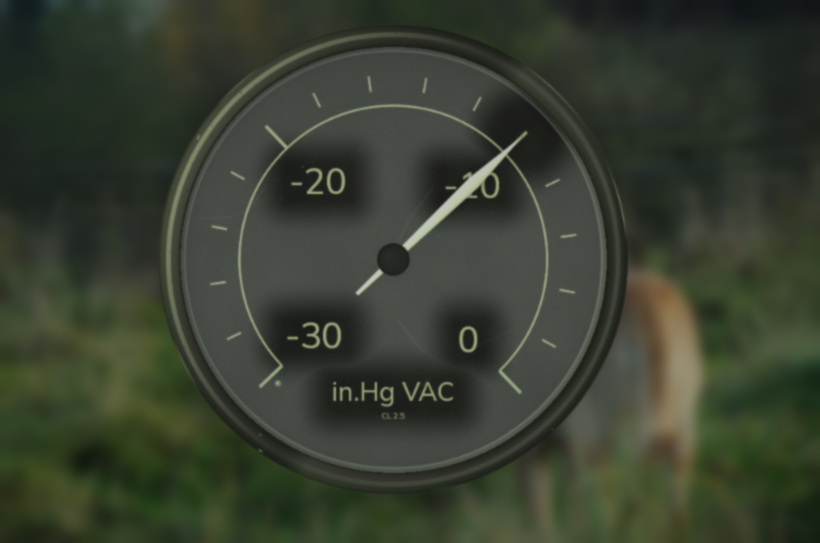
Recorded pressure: -10
